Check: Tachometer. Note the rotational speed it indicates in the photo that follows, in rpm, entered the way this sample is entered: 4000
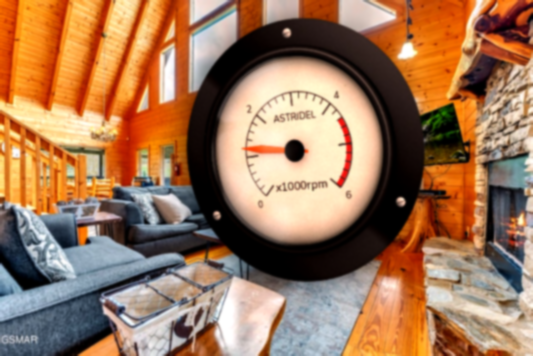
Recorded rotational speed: 1200
